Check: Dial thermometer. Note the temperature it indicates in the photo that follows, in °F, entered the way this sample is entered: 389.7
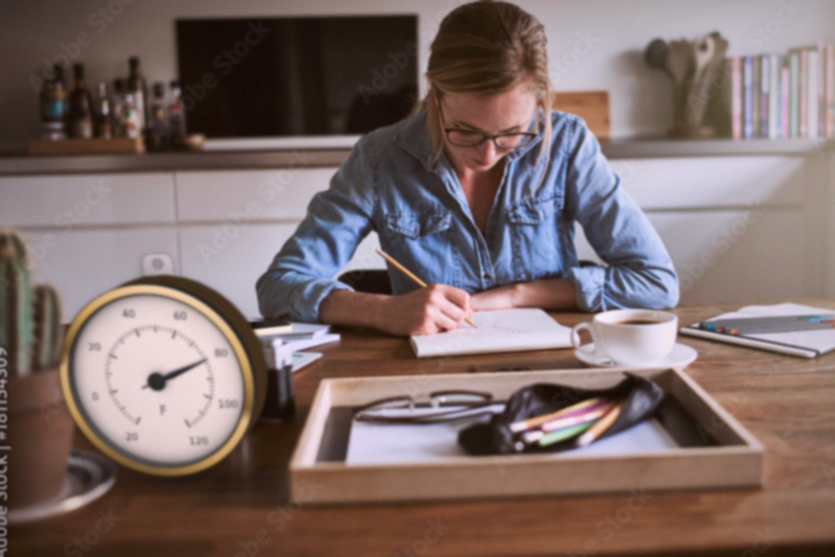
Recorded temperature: 80
